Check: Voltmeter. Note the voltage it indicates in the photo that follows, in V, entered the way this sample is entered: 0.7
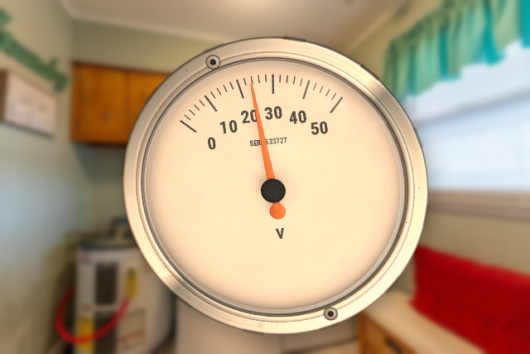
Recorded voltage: 24
